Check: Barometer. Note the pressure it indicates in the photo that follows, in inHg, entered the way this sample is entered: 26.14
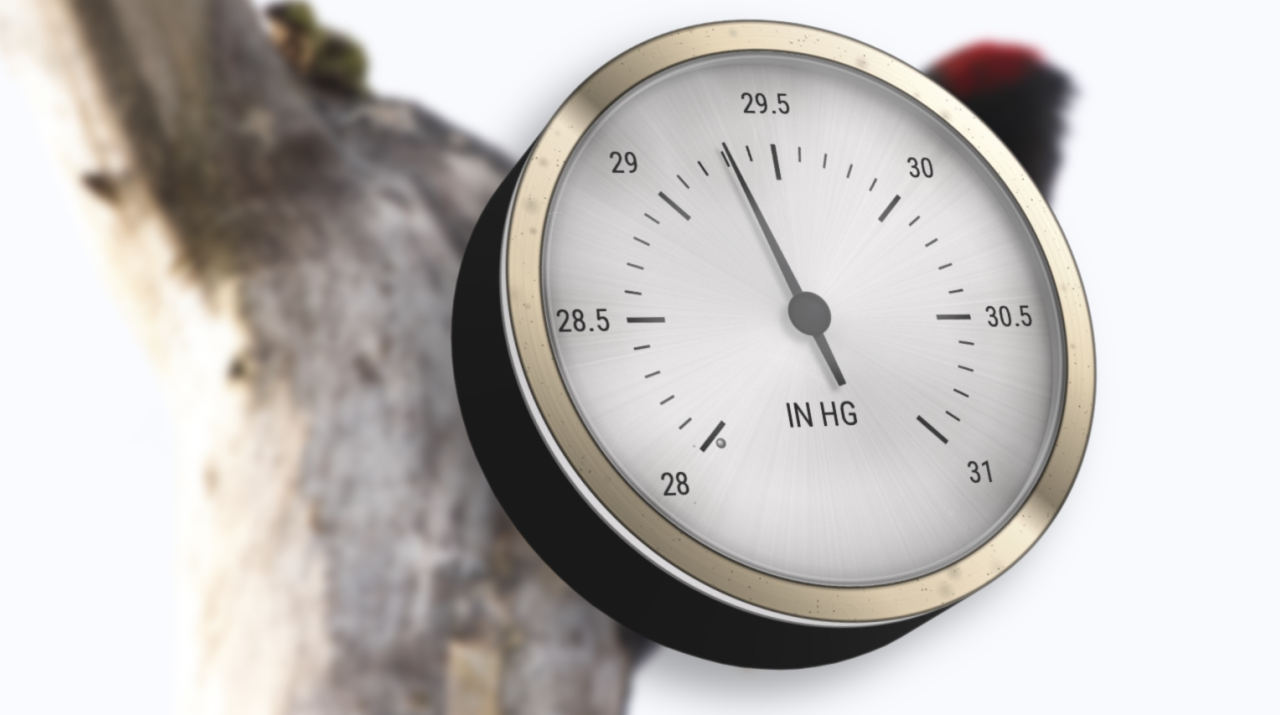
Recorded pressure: 29.3
